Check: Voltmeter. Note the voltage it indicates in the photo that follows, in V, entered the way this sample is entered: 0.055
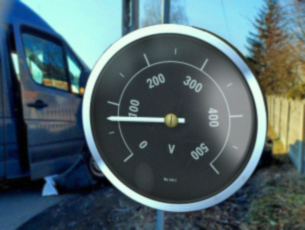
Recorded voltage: 75
